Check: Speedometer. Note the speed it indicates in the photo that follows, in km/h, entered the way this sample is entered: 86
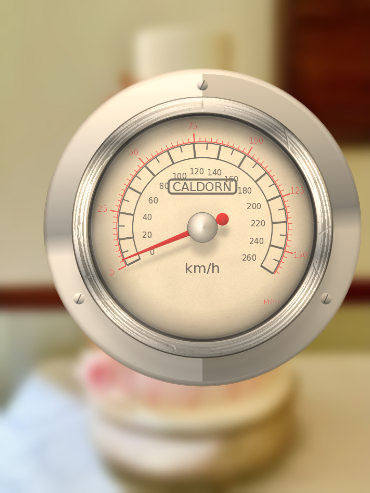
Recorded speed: 5
